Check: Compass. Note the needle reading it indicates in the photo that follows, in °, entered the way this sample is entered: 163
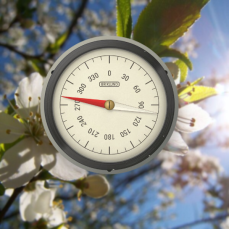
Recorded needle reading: 280
